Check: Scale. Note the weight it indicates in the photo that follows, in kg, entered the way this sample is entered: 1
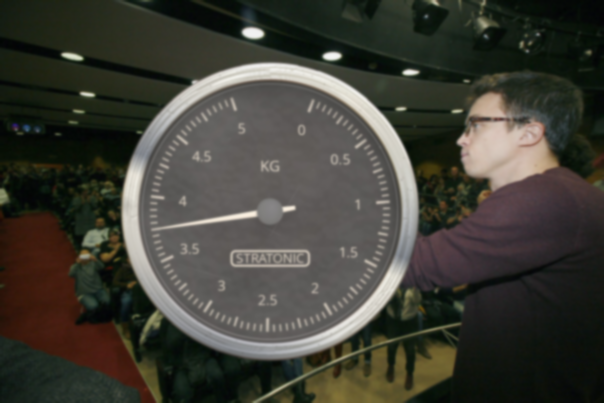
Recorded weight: 3.75
